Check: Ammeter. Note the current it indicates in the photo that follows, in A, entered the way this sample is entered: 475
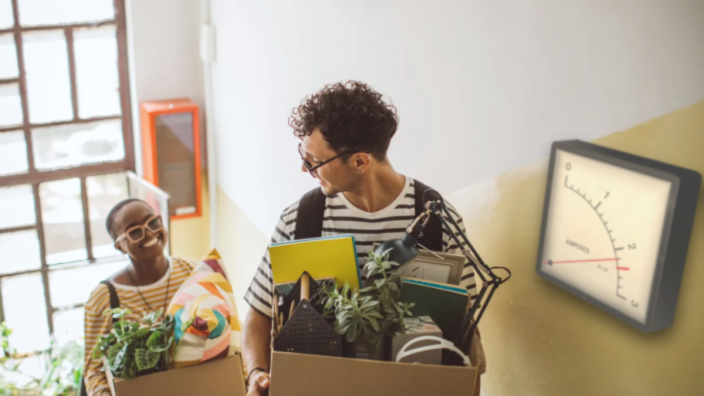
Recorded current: 2.2
